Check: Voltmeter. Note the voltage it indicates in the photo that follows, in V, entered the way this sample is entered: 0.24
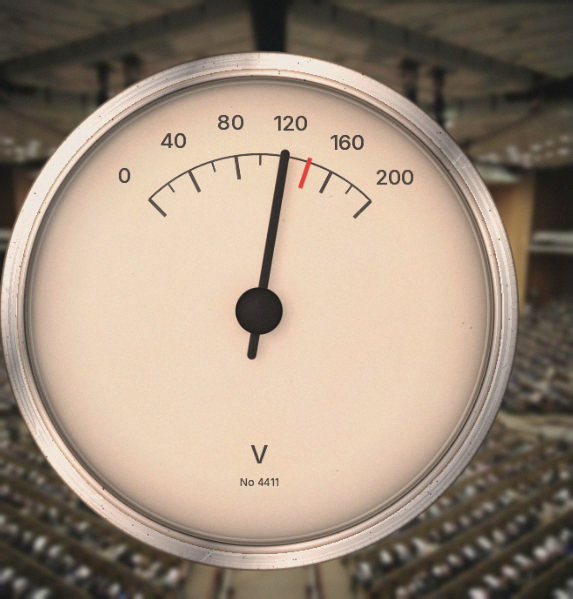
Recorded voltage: 120
